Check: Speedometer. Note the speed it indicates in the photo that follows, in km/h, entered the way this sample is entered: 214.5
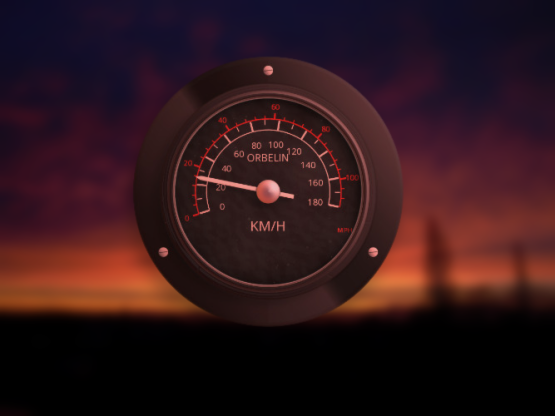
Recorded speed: 25
